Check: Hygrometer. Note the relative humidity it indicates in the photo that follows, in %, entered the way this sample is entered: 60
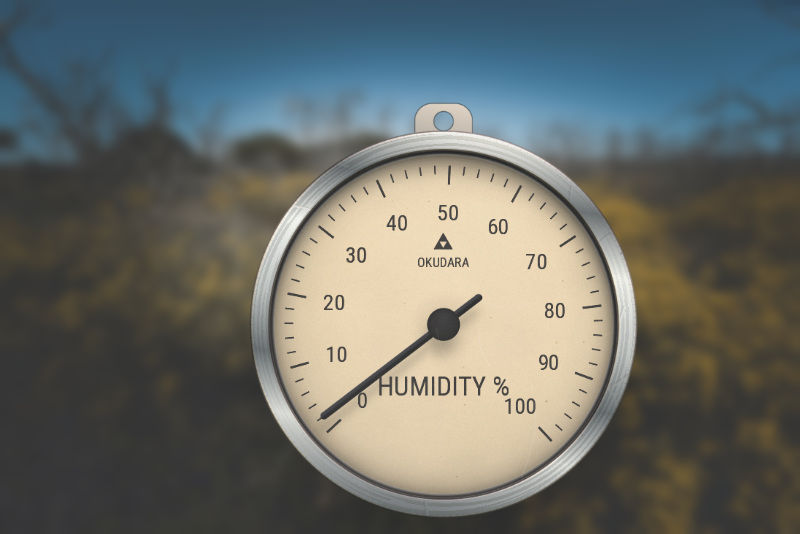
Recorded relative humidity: 2
